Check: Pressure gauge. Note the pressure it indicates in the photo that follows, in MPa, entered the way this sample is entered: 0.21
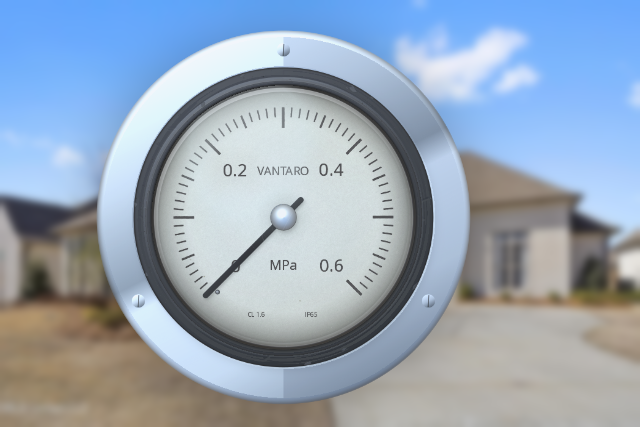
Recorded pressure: 0
